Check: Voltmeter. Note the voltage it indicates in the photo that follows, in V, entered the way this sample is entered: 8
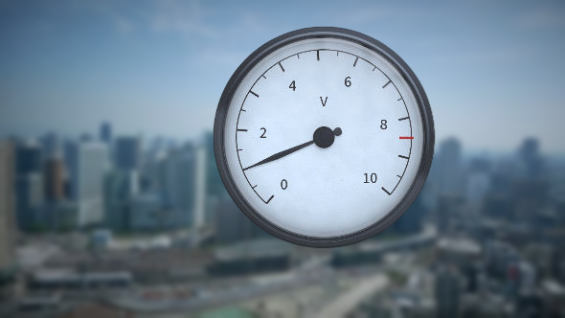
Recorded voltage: 1
